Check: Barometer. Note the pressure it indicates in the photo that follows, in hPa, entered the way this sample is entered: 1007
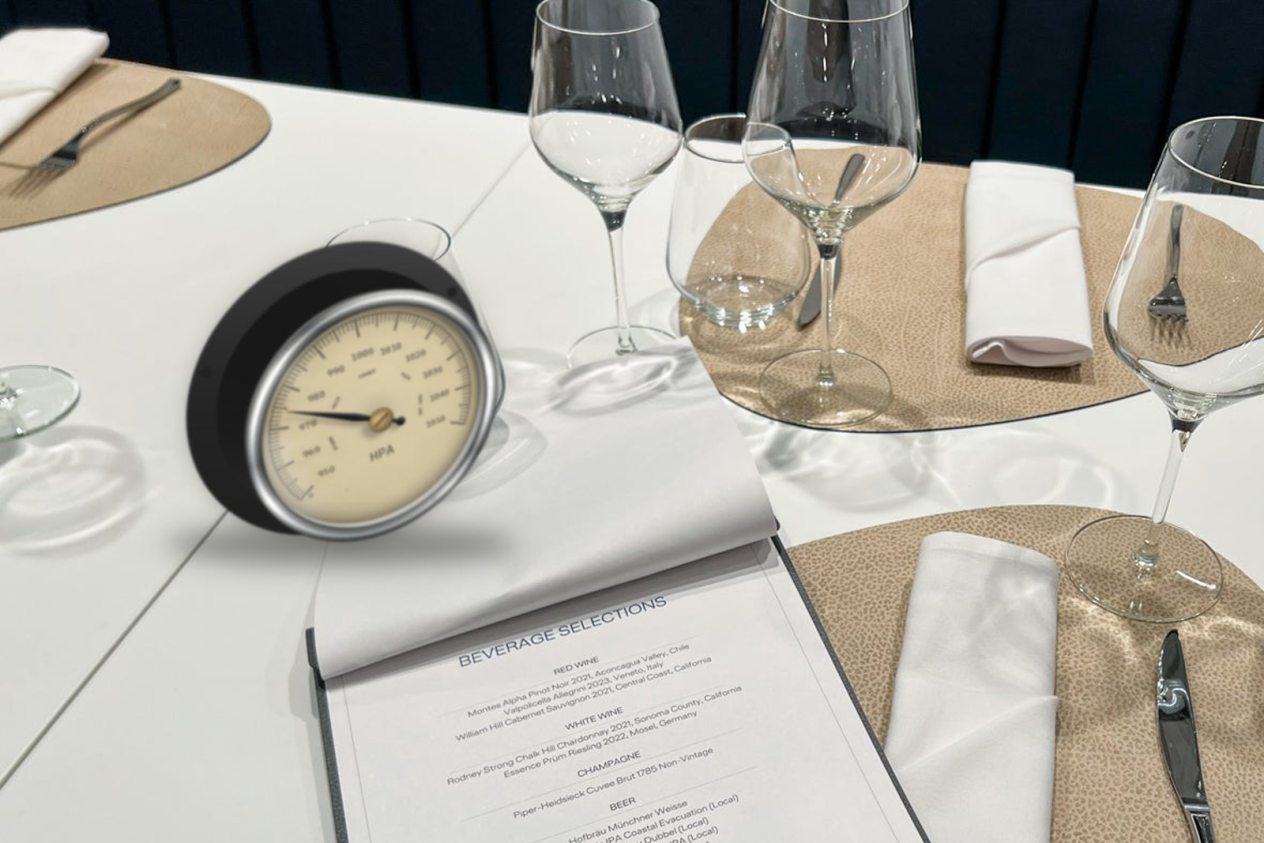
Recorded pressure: 975
